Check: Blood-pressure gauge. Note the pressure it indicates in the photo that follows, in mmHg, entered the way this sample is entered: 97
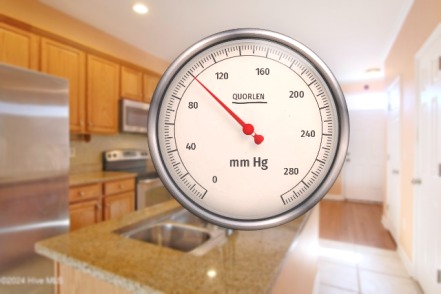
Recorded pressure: 100
